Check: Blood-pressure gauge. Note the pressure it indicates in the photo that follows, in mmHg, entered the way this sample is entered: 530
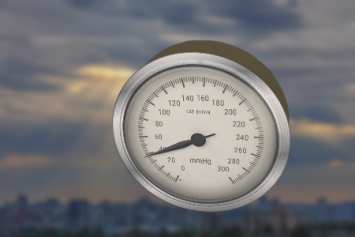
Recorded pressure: 40
